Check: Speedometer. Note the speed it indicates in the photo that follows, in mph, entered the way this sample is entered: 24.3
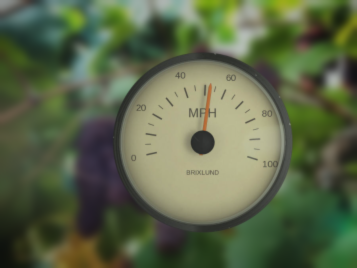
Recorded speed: 52.5
